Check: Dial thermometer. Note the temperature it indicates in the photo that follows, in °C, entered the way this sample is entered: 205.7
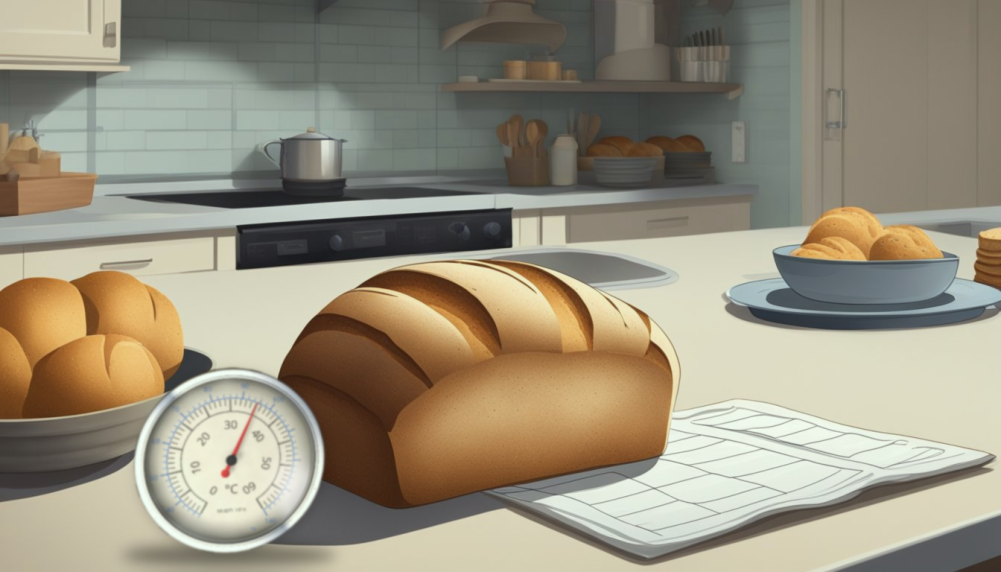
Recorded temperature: 35
